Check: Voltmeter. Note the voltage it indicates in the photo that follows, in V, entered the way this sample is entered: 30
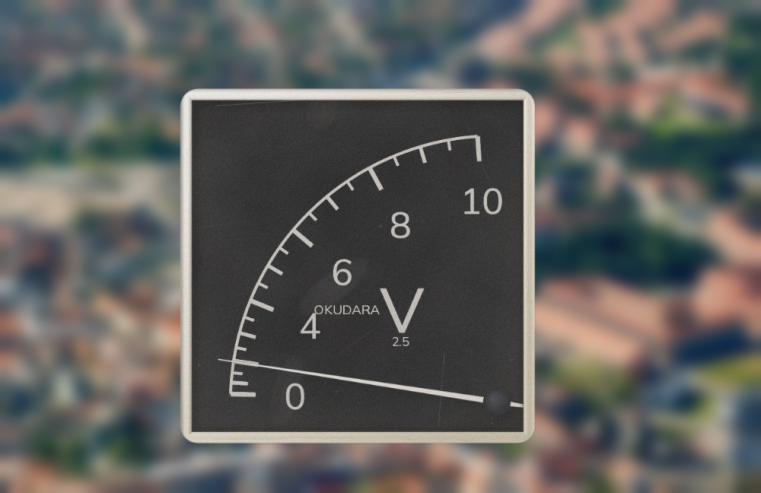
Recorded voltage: 2
